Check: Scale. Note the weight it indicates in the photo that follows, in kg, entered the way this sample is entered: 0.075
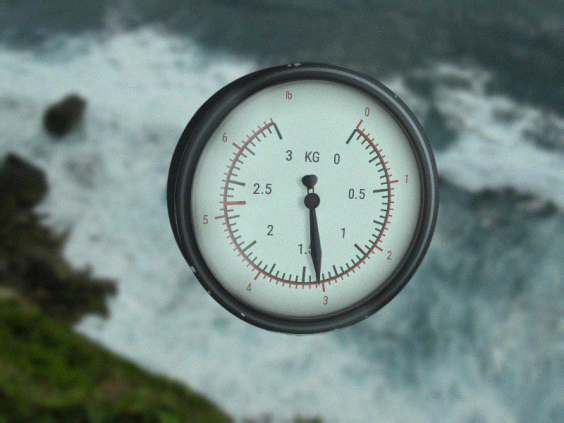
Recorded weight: 1.4
